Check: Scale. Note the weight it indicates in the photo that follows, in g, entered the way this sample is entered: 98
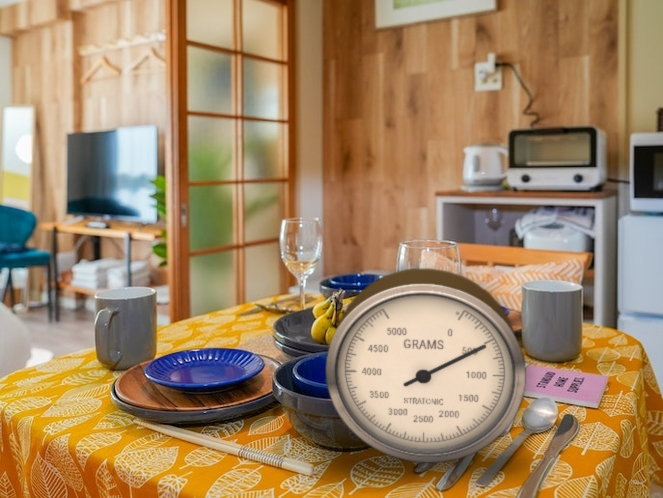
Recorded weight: 500
